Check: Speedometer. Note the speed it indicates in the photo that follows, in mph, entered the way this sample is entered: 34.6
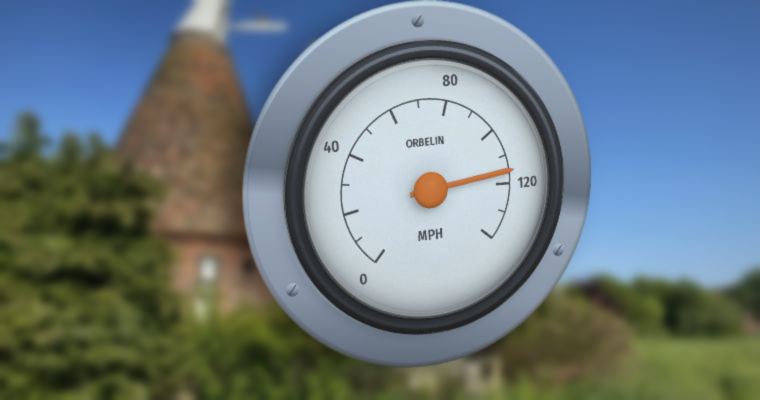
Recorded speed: 115
